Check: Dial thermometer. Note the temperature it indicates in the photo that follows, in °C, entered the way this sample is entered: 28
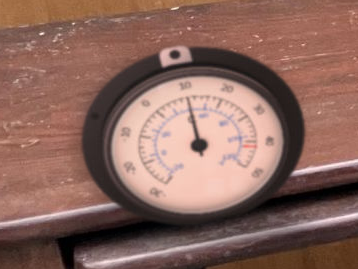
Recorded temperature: 10
